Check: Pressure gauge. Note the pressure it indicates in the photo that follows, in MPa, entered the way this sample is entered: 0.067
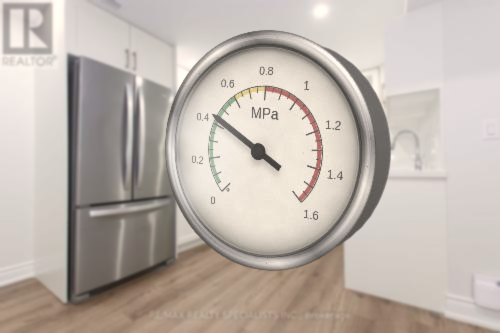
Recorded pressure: 0.45
